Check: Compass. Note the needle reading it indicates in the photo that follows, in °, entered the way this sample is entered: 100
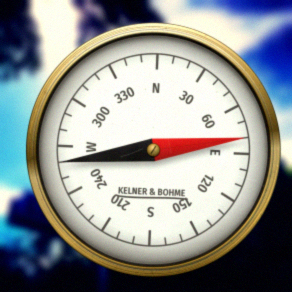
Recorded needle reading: 80
